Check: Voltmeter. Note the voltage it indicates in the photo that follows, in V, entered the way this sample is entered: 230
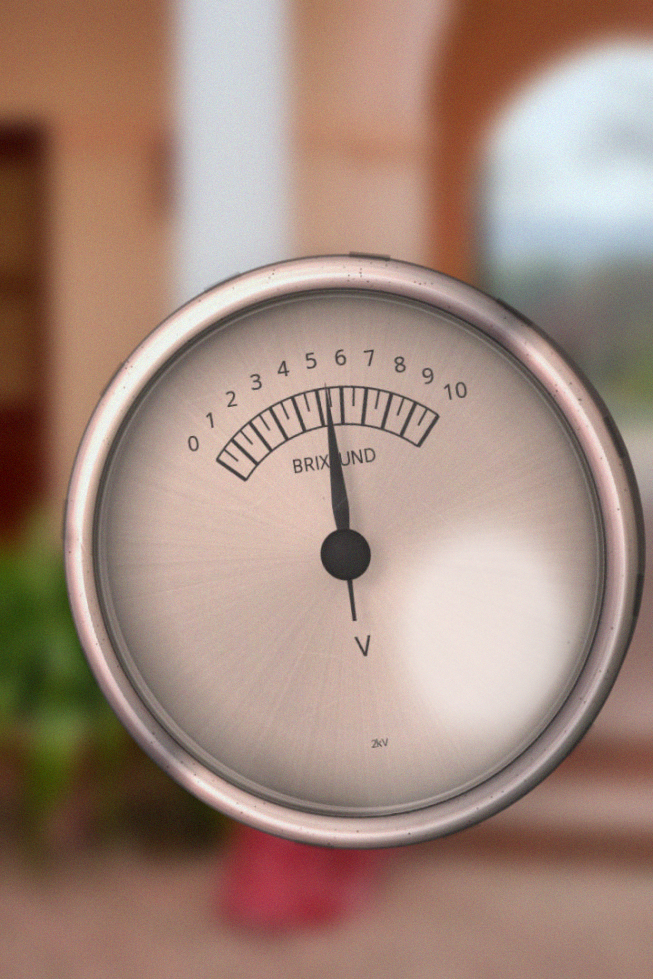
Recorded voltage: 5.5
